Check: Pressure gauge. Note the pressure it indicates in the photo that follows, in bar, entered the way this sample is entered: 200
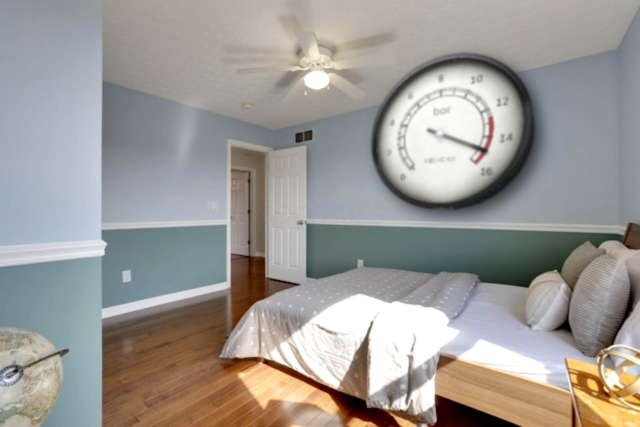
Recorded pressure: 15
